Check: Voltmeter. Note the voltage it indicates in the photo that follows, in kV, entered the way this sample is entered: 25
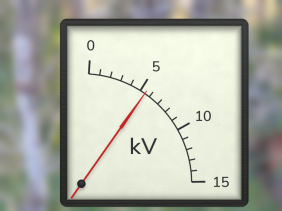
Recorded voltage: 5.5
